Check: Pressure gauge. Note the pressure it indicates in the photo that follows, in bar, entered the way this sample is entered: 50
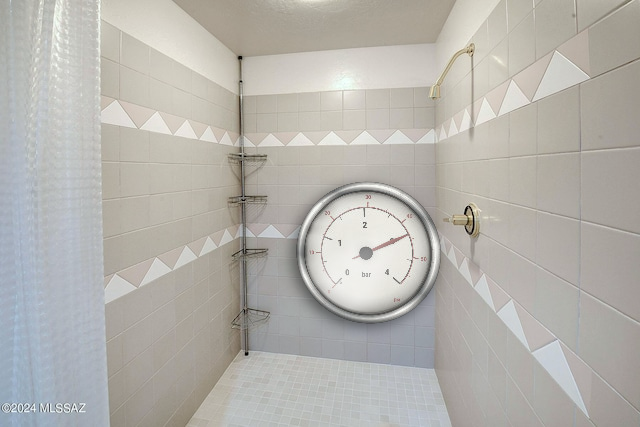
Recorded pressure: 3
